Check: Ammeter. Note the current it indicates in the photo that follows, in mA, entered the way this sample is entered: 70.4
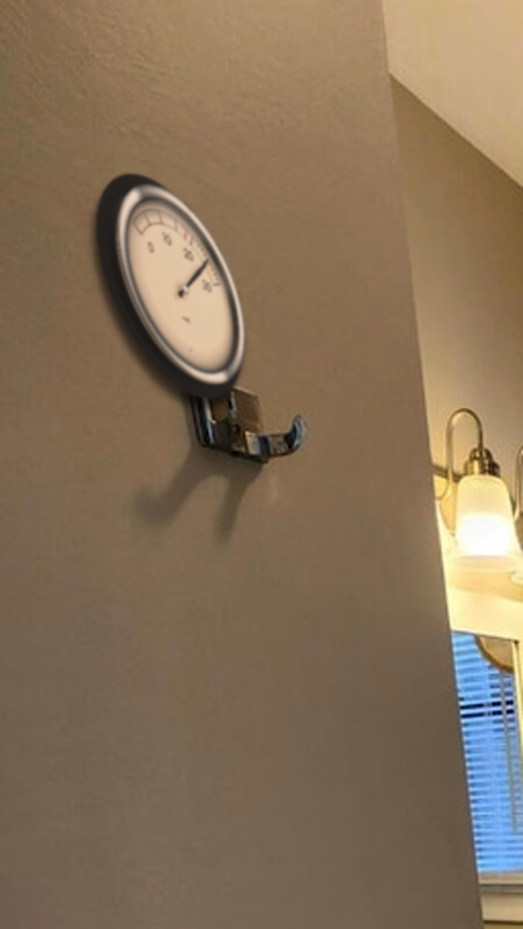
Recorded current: 25
